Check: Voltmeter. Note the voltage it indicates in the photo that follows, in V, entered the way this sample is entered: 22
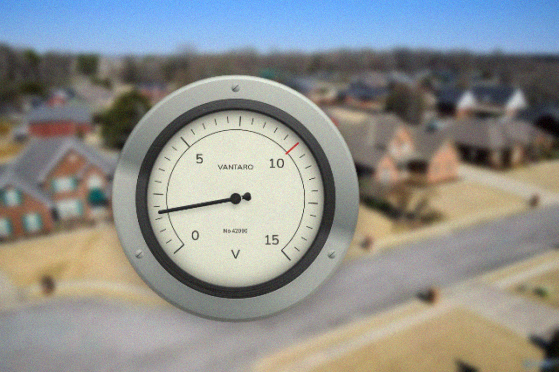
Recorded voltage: 1.75
